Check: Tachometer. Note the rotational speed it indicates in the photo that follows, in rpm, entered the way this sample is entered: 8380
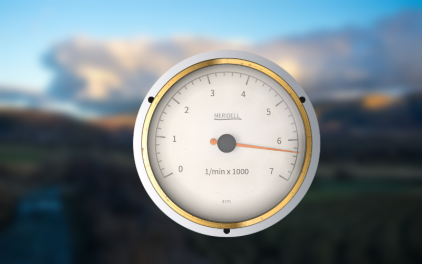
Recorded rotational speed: 6300
